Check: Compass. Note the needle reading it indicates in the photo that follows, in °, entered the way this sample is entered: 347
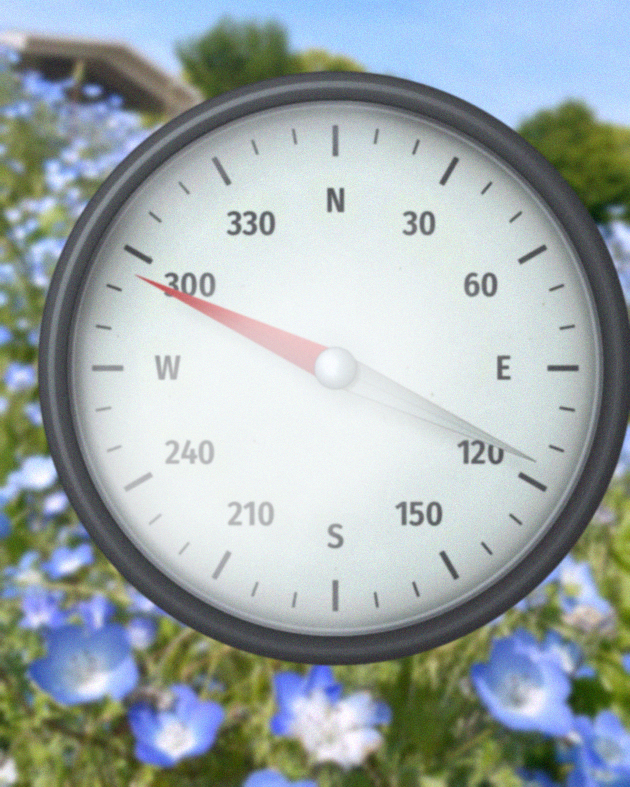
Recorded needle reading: 295
